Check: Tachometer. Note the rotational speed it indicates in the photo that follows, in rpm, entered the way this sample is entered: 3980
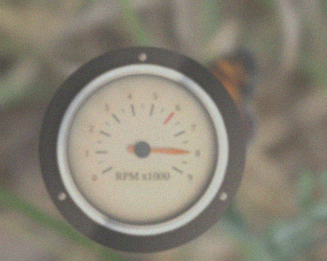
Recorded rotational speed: 8000
